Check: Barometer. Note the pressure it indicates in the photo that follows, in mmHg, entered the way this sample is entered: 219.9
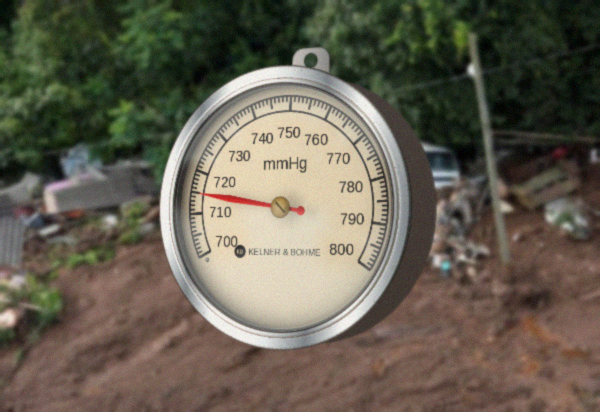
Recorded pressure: 715
